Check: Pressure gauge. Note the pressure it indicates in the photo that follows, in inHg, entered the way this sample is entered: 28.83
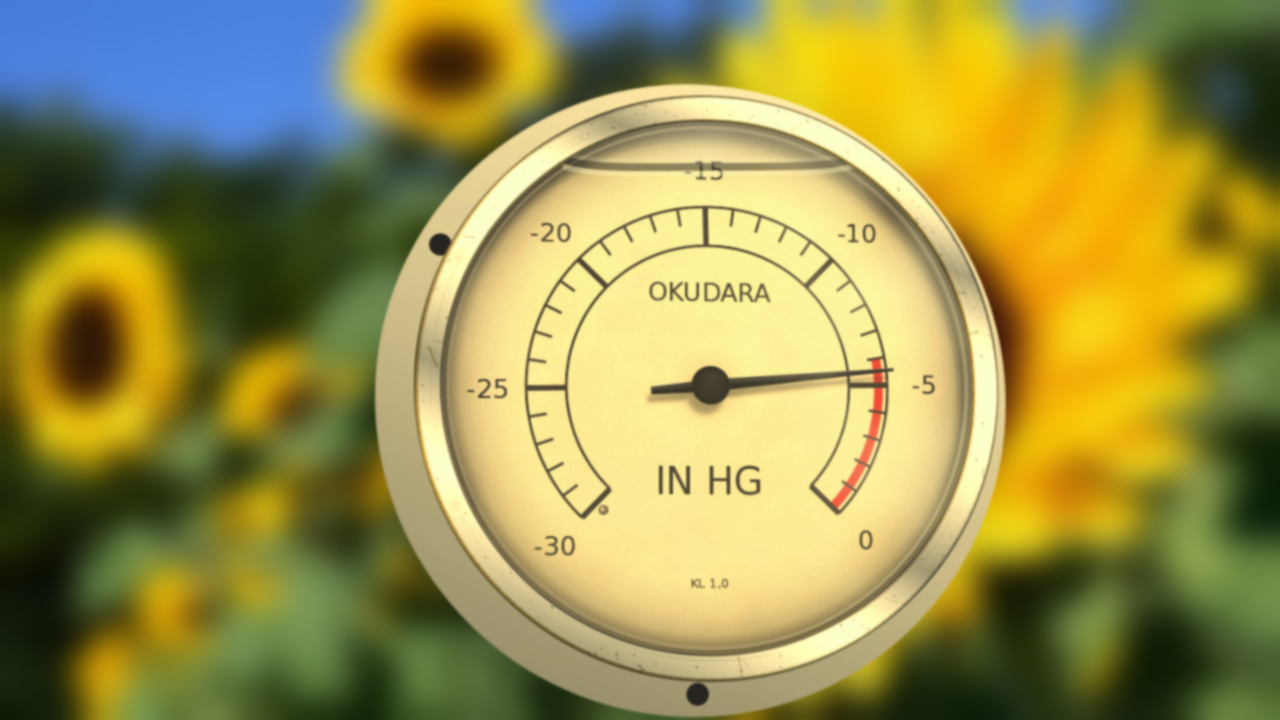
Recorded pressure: -5.5
